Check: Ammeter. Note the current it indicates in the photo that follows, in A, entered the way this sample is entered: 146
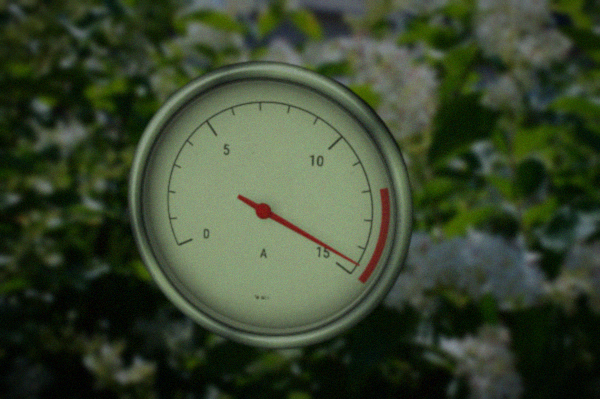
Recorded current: 14.5
